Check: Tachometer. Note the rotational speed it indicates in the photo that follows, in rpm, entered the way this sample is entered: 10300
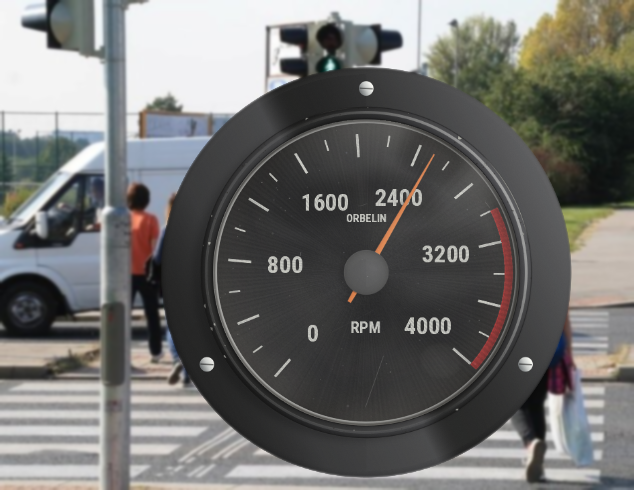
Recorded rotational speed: 2500
